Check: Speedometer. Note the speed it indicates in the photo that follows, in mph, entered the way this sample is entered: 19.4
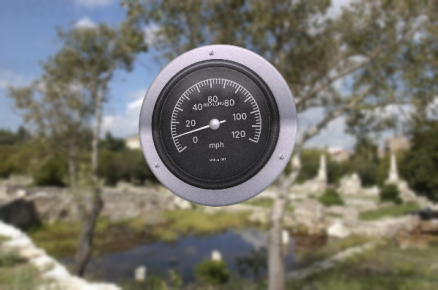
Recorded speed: 10
